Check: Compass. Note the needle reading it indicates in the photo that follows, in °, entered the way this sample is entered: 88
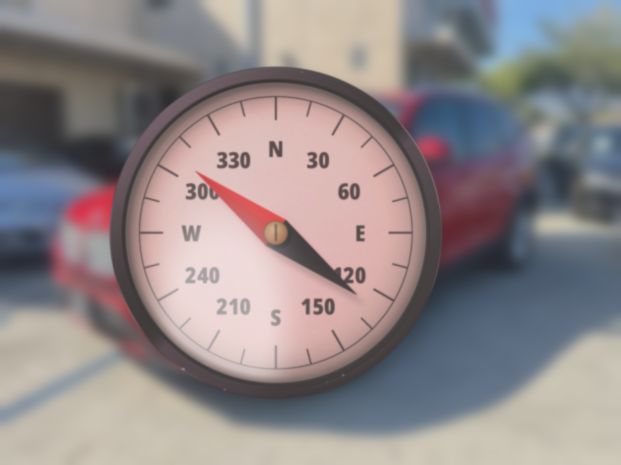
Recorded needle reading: 307.5
